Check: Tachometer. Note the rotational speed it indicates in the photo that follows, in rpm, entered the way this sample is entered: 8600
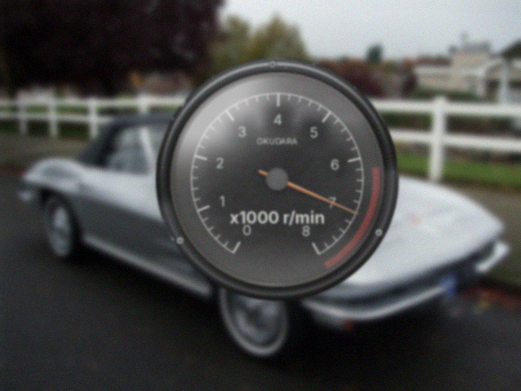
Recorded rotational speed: 7000
